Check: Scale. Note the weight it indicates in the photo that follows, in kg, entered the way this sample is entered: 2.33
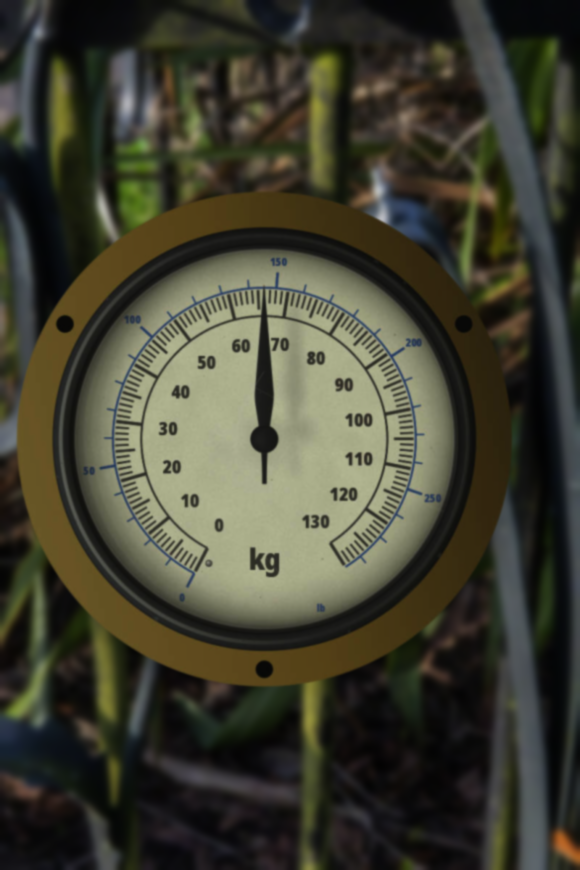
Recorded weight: 66
